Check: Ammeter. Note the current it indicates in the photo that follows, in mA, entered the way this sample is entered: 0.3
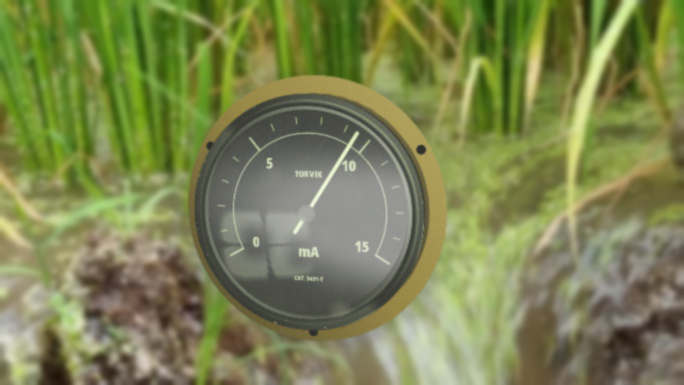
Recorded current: 9.5
